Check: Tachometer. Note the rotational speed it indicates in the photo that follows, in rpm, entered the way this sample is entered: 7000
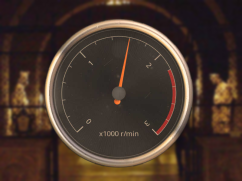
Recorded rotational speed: 1600
